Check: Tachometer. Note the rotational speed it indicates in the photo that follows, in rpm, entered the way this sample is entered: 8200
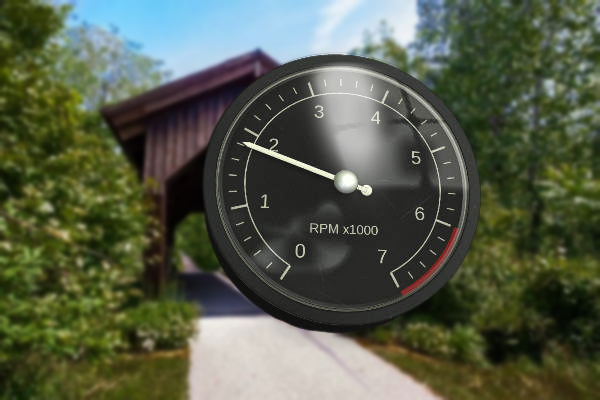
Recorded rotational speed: 1800
